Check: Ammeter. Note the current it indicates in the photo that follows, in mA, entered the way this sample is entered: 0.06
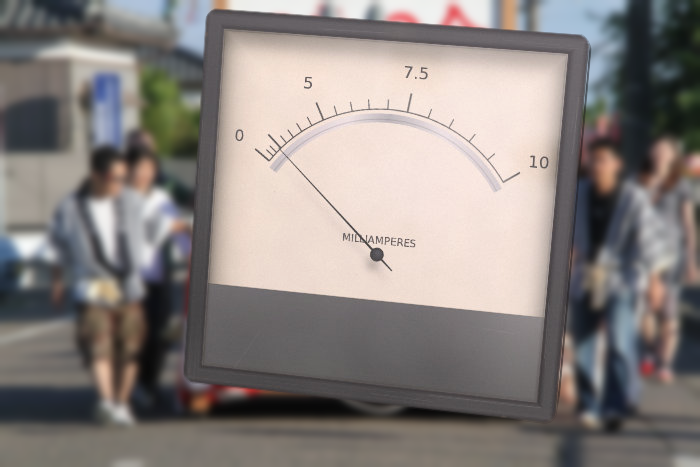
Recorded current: 2.5
